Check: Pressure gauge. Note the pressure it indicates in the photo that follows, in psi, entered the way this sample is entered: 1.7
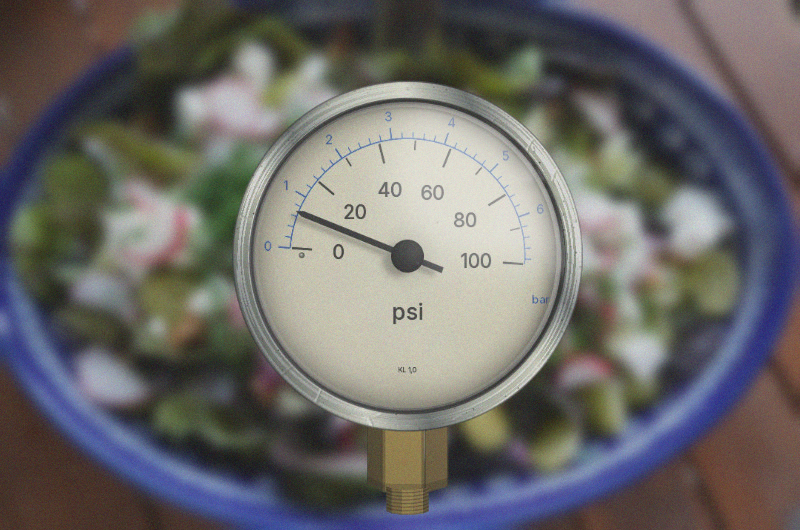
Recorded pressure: 10
